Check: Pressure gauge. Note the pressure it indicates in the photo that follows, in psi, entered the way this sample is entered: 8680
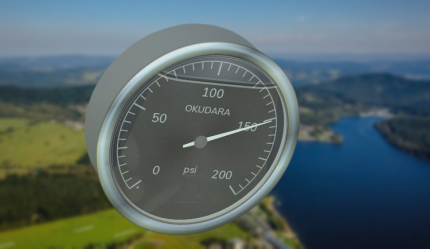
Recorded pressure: 150
